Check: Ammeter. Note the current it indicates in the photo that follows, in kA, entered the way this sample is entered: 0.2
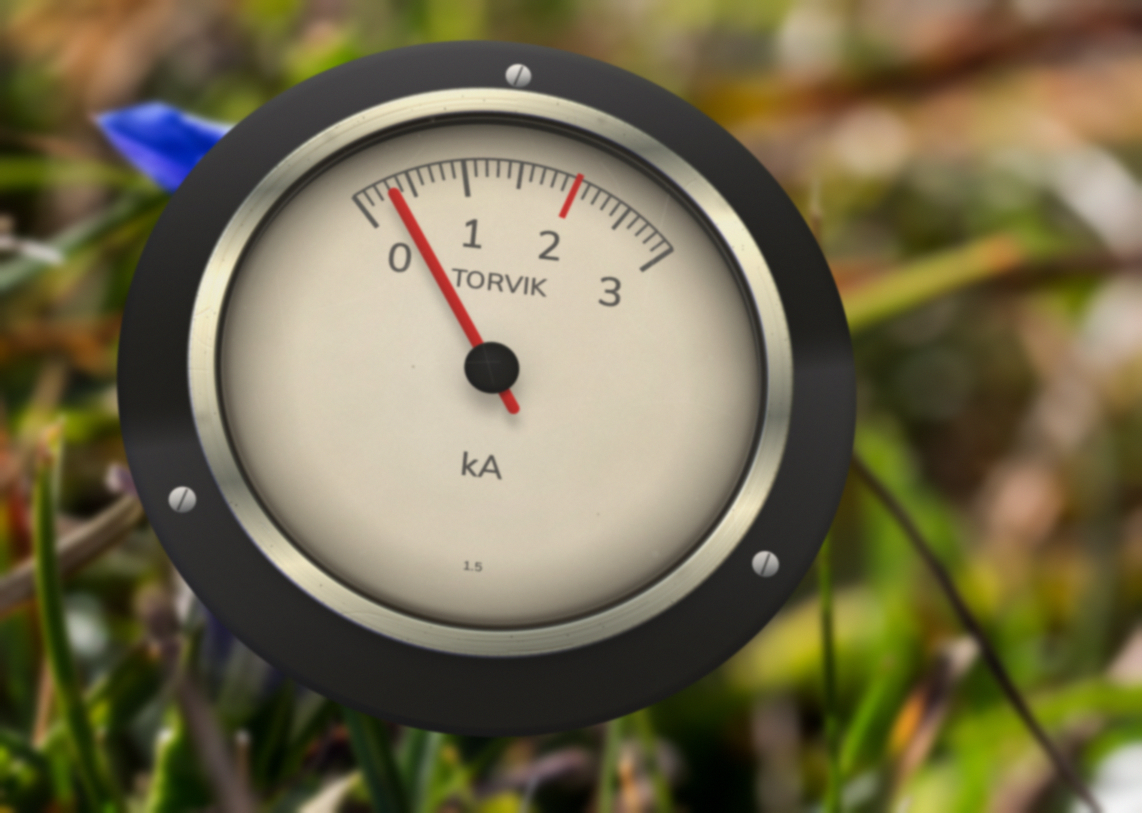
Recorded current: 0.3
